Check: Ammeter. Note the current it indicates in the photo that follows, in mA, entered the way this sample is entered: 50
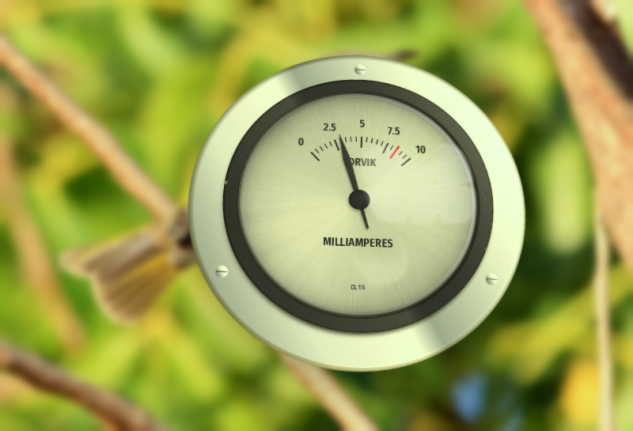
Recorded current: 3
